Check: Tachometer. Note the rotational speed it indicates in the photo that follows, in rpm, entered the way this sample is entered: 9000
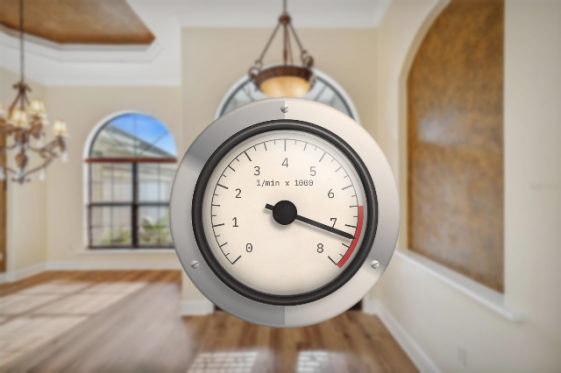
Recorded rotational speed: 7250
